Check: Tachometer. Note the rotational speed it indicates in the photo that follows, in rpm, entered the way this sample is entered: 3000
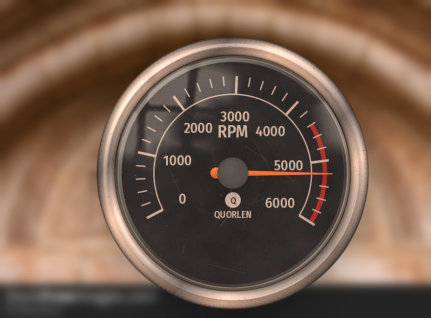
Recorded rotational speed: 5200
